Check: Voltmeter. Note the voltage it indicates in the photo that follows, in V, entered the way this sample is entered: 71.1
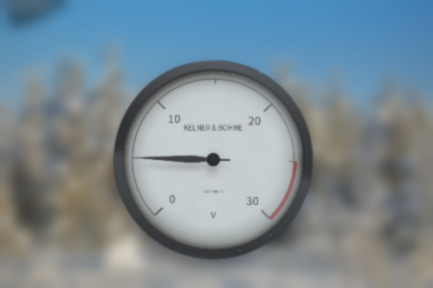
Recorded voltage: 5
